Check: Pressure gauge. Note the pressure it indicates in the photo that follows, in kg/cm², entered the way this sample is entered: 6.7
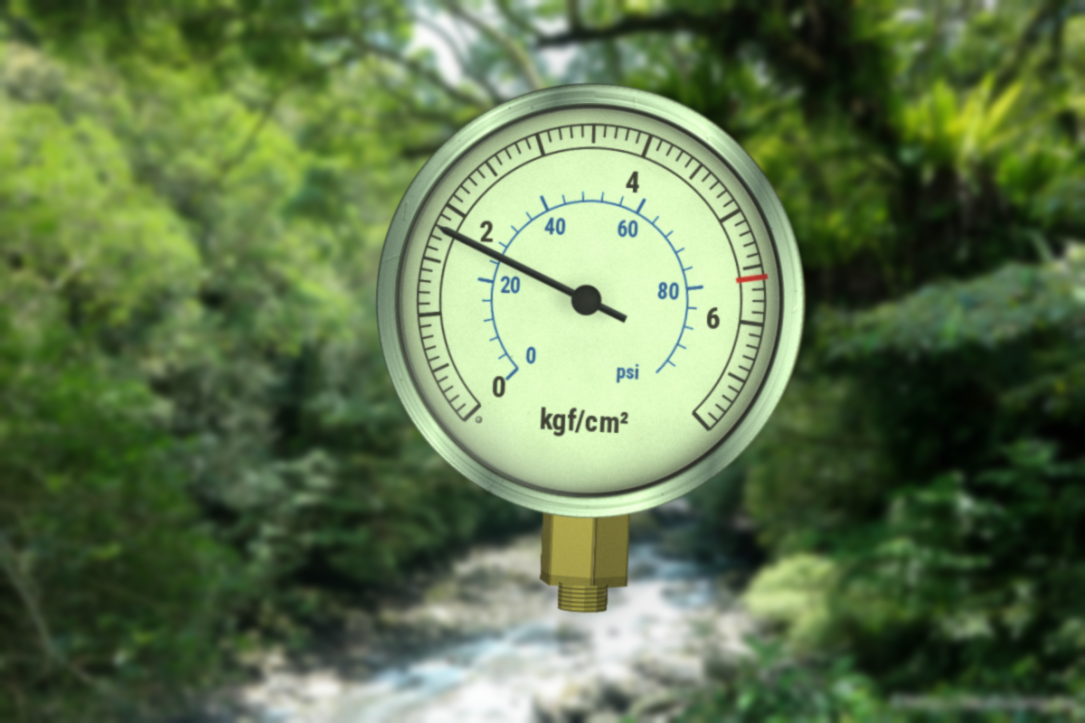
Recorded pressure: 1.8
